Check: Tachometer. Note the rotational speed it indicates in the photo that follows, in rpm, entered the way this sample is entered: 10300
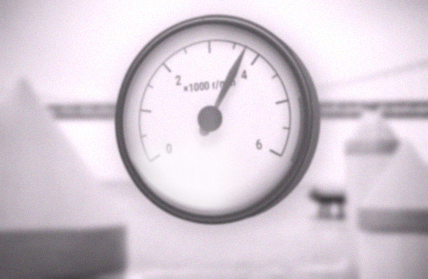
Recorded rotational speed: 3750
